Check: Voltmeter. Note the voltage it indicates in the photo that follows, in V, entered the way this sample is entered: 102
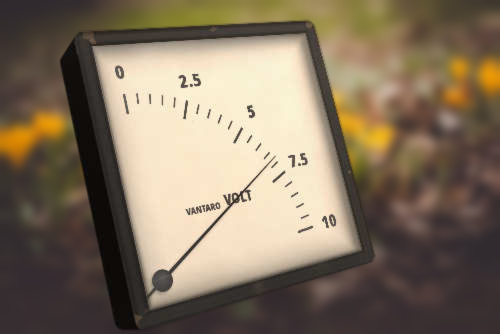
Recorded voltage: 6.75
